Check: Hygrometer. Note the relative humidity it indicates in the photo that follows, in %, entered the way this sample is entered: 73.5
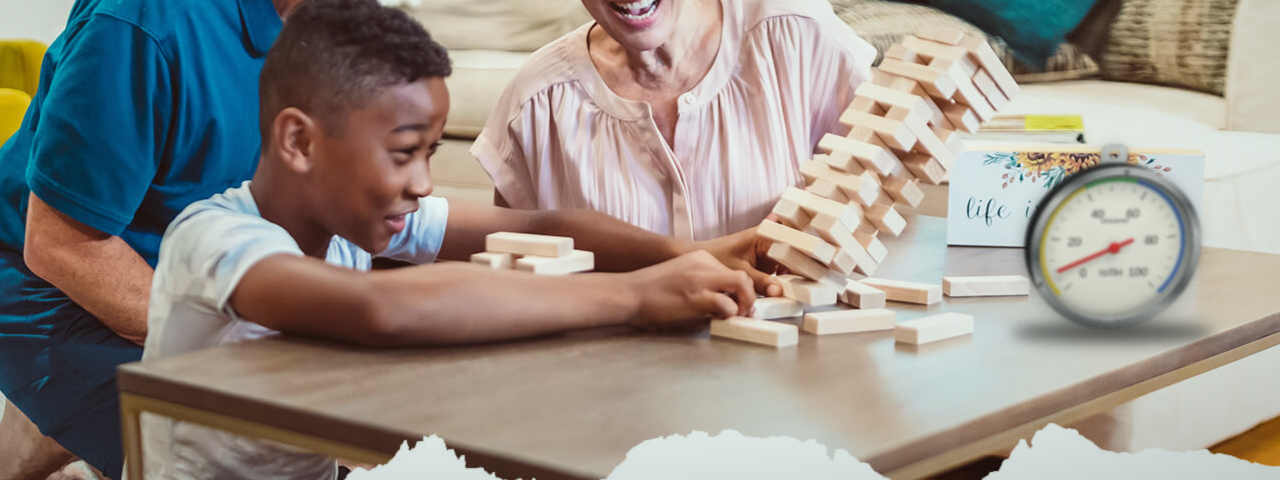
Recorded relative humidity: 8
